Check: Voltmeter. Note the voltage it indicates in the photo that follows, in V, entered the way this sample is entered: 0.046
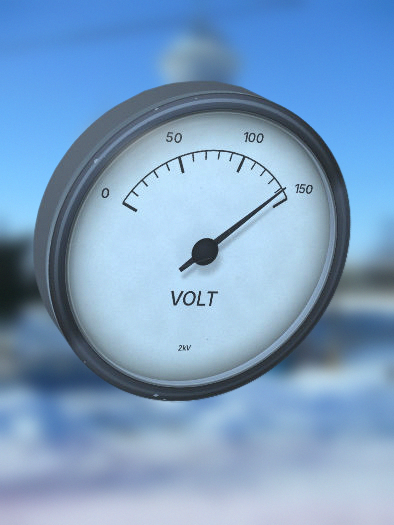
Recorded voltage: 140
